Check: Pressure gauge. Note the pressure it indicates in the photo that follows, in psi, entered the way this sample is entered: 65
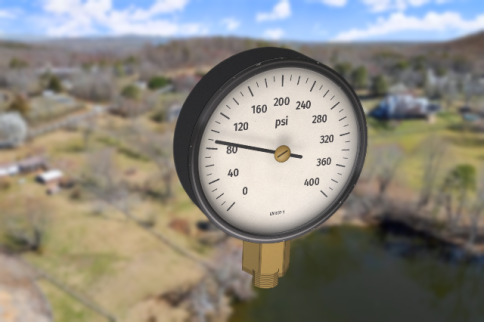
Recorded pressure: 90
